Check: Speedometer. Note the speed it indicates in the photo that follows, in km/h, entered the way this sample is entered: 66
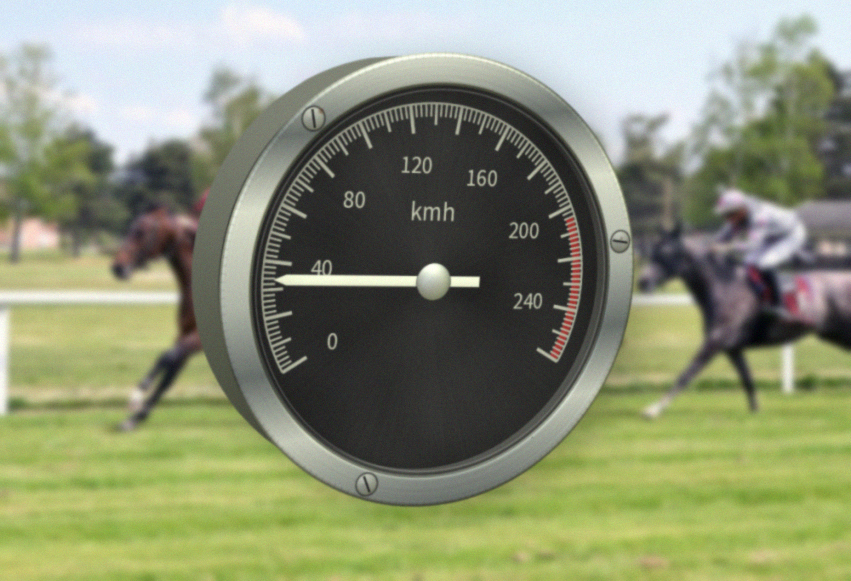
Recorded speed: 34
